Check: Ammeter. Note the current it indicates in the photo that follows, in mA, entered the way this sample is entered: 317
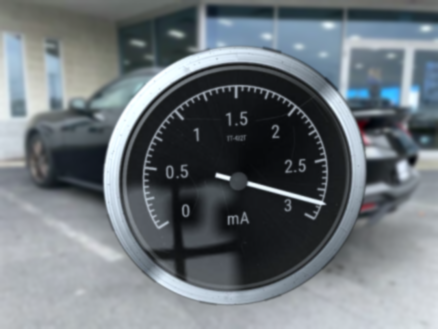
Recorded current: 2.85
